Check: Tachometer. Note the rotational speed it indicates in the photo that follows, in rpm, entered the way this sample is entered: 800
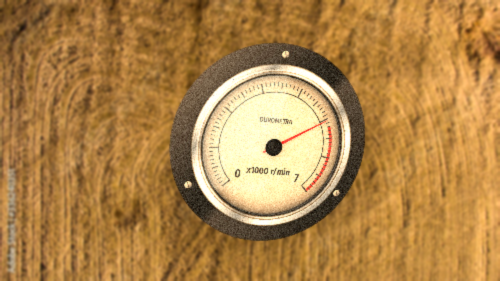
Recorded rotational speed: 5000
